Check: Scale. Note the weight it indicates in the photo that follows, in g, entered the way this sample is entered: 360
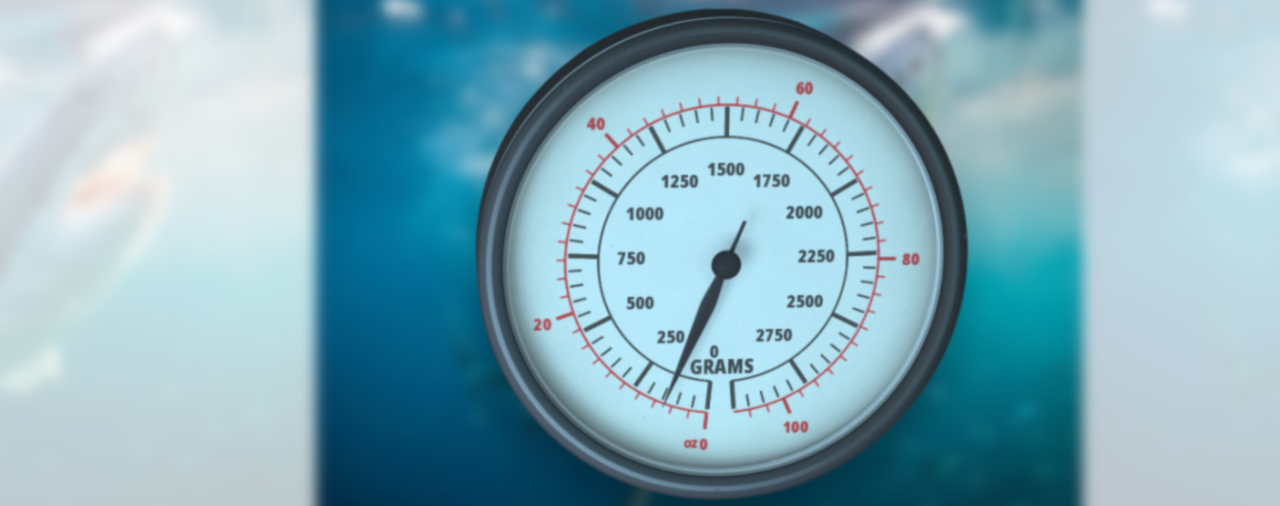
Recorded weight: 150
